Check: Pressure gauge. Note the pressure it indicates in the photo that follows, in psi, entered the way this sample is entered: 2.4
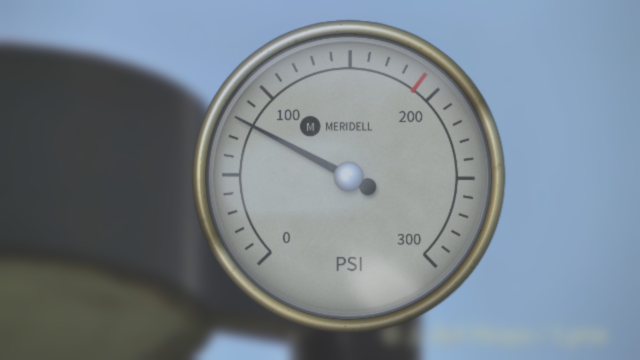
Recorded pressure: 80
